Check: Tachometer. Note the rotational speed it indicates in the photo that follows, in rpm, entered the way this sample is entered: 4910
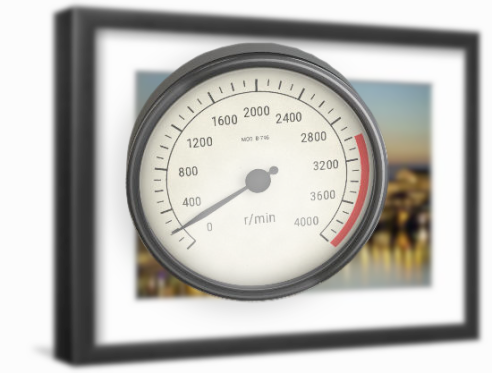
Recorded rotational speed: 200
